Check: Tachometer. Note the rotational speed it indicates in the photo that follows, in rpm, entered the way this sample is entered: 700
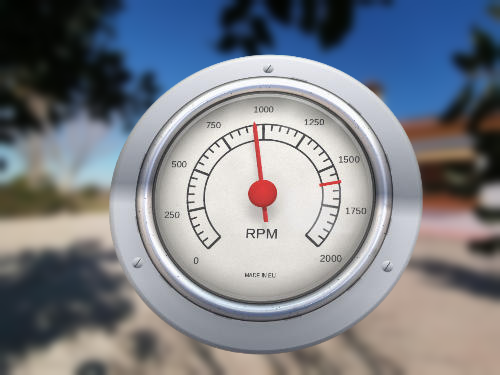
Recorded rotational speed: 950
